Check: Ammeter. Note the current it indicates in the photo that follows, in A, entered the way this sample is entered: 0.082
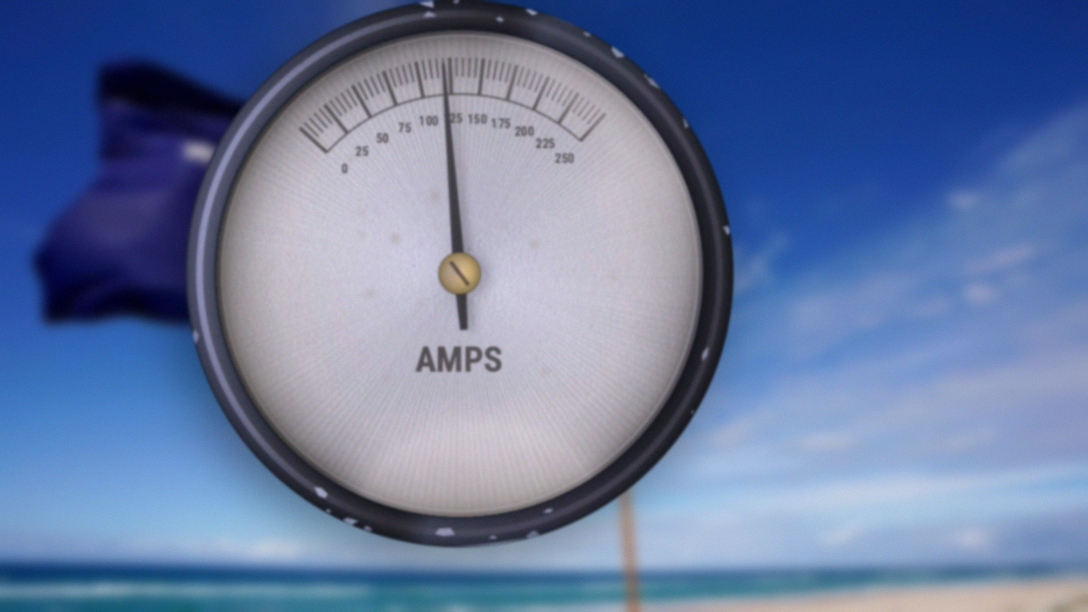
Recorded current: 120
